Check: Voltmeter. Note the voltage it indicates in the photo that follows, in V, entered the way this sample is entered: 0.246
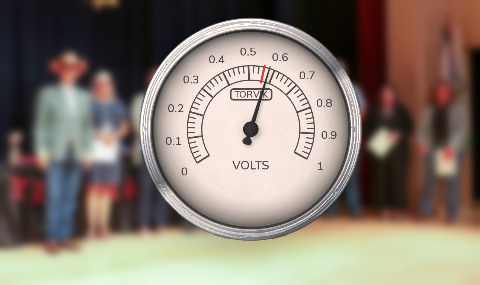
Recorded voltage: 0.58
